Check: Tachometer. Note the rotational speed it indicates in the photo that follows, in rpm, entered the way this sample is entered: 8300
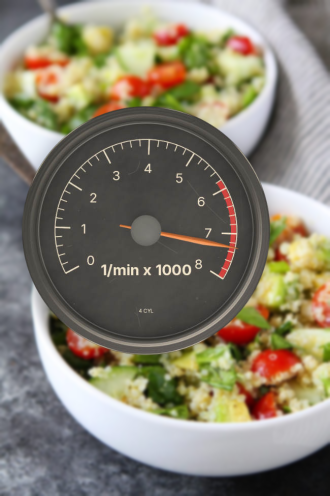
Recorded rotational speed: 7300
